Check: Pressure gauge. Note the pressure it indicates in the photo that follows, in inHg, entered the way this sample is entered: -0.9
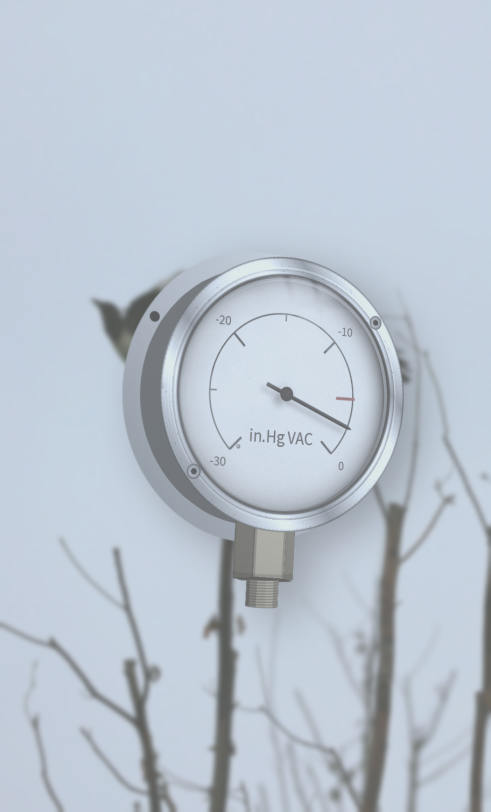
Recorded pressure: -2.5
